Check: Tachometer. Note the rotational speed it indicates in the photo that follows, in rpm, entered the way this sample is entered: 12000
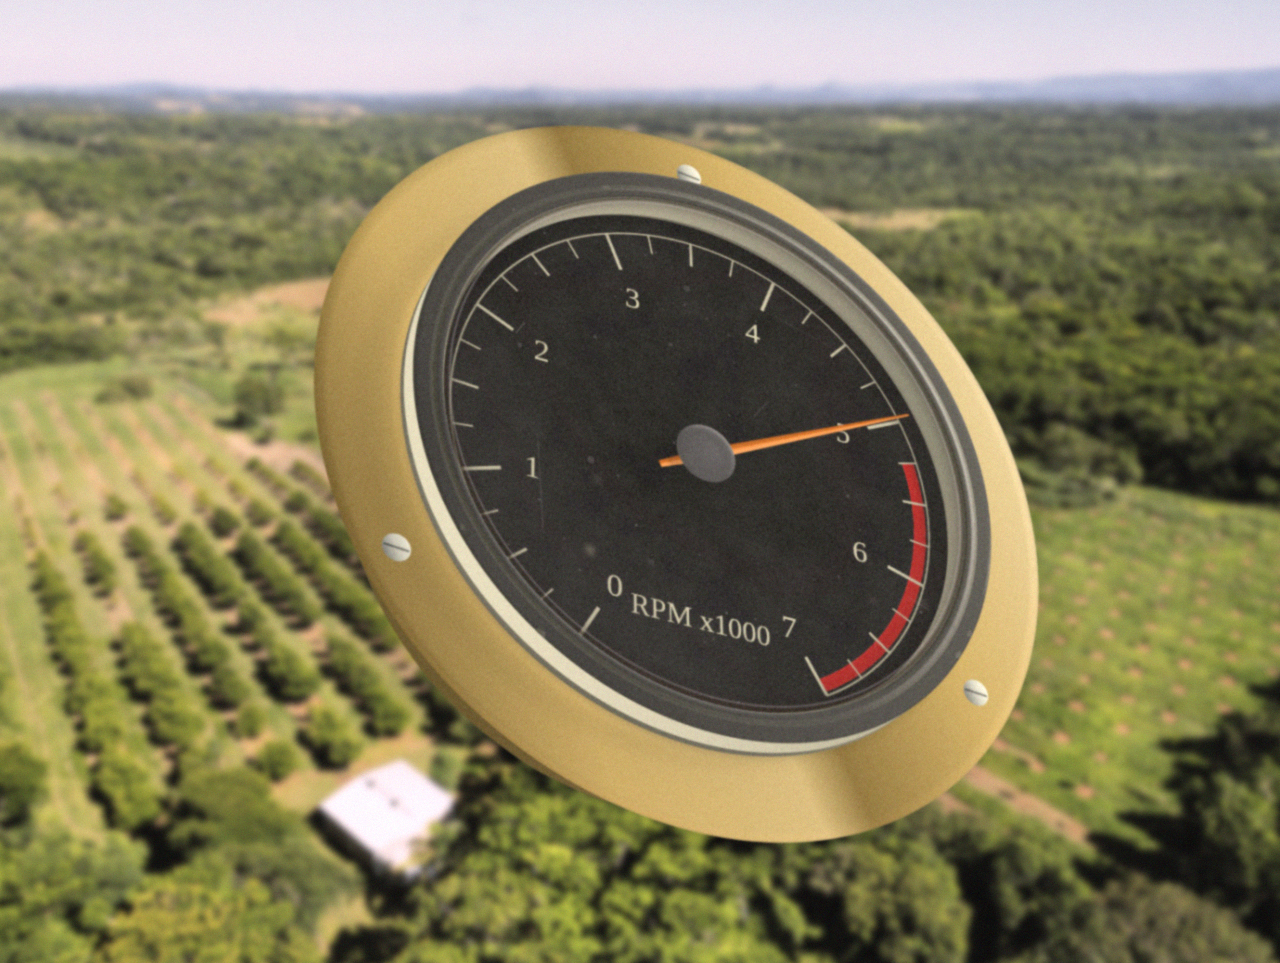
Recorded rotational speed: 5000
